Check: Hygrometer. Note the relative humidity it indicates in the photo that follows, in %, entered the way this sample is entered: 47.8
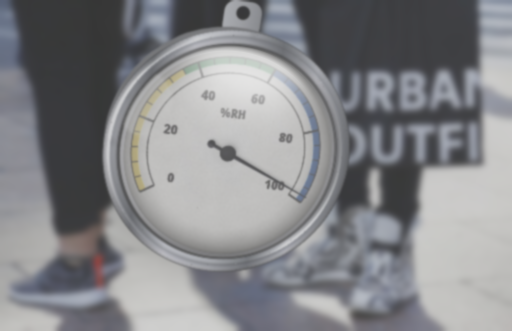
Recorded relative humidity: 98
